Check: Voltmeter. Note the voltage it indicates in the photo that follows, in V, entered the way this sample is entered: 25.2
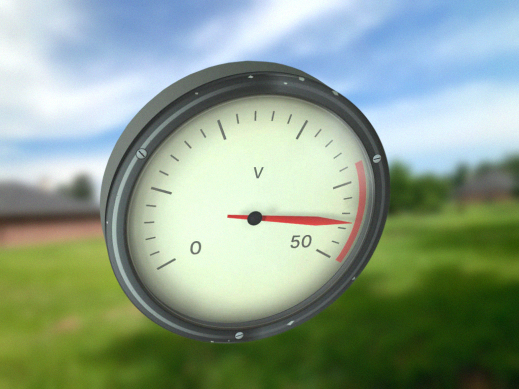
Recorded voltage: 45
